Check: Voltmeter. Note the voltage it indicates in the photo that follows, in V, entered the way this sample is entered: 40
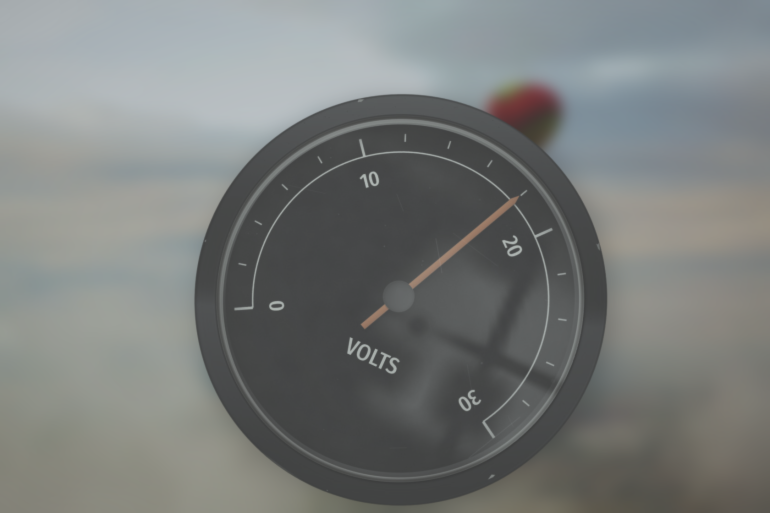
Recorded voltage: 18
